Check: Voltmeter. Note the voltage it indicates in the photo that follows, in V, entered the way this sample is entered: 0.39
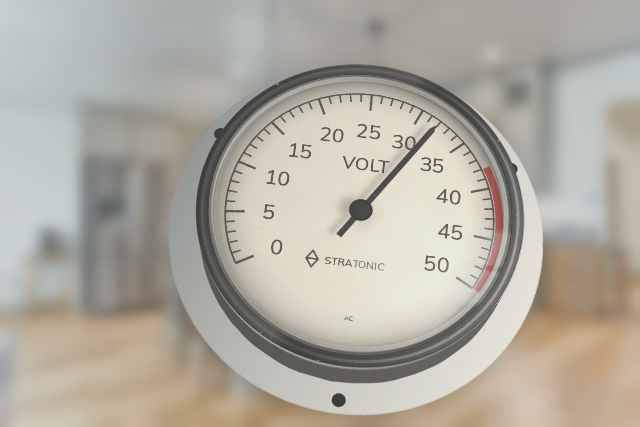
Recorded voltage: 32
